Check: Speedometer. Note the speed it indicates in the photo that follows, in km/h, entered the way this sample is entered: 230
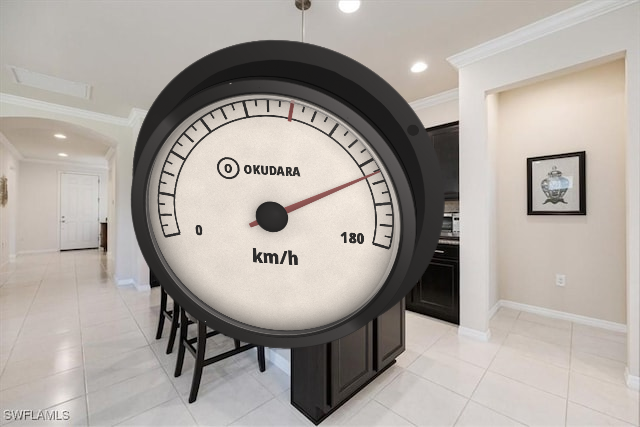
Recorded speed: 145
